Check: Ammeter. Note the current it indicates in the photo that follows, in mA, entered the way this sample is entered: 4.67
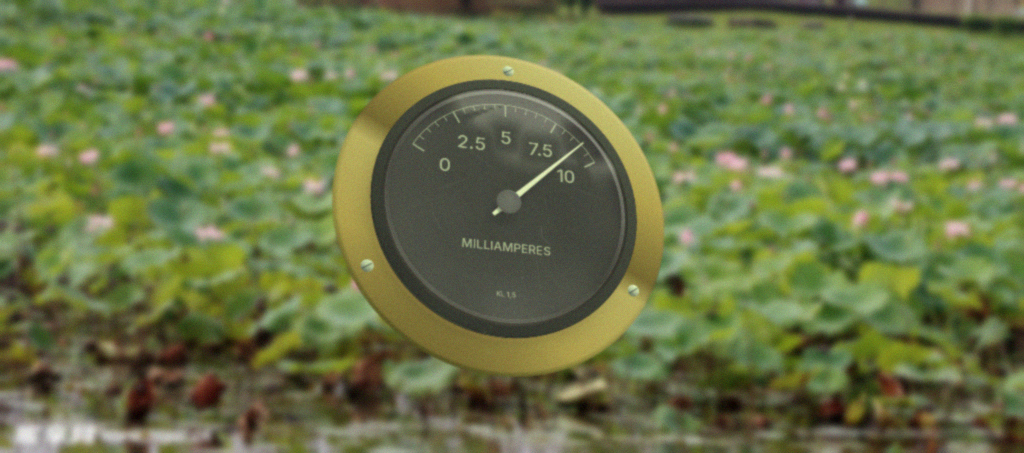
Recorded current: 9
